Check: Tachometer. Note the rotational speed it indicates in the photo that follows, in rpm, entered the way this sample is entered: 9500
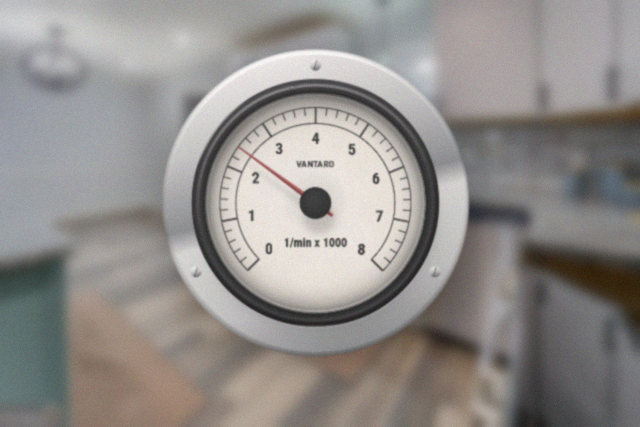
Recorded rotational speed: 2400
